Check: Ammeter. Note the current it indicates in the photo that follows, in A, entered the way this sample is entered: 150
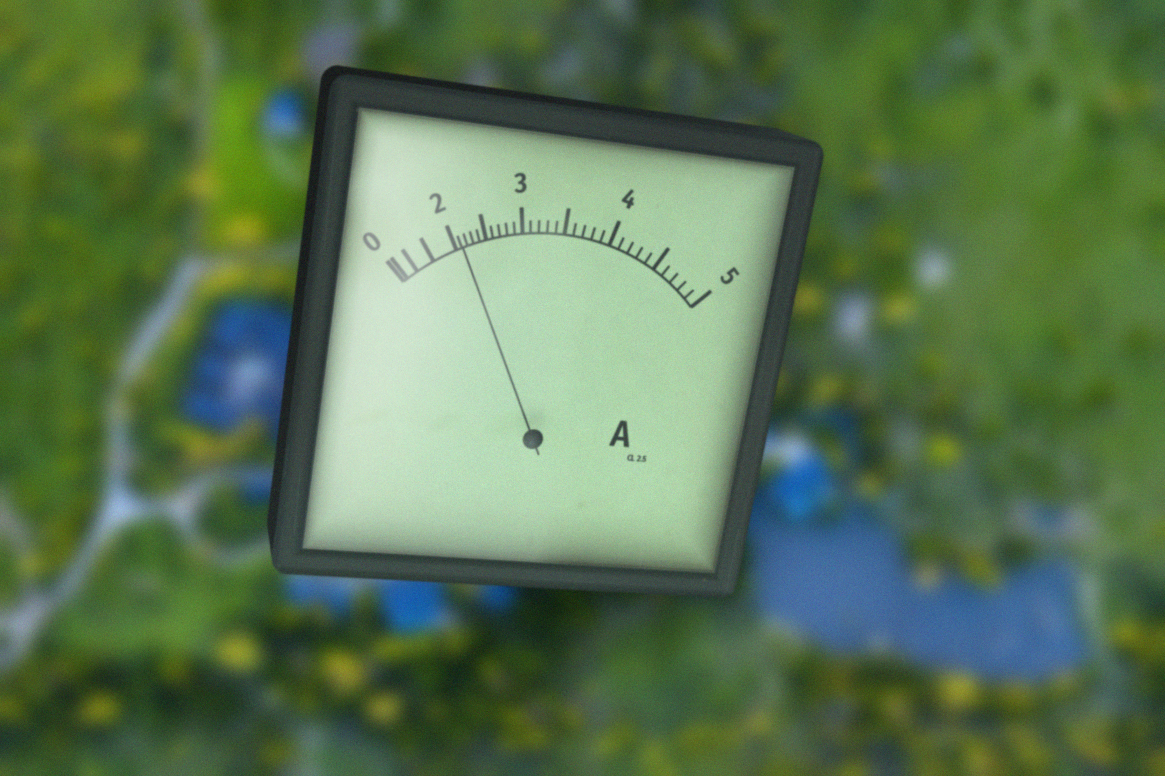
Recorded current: 2.1
